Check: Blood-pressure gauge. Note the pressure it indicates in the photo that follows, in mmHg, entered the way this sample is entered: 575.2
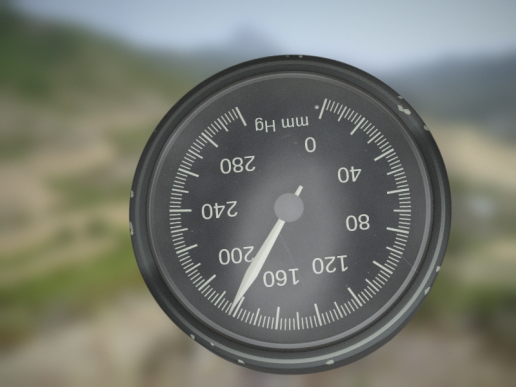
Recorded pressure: 182
